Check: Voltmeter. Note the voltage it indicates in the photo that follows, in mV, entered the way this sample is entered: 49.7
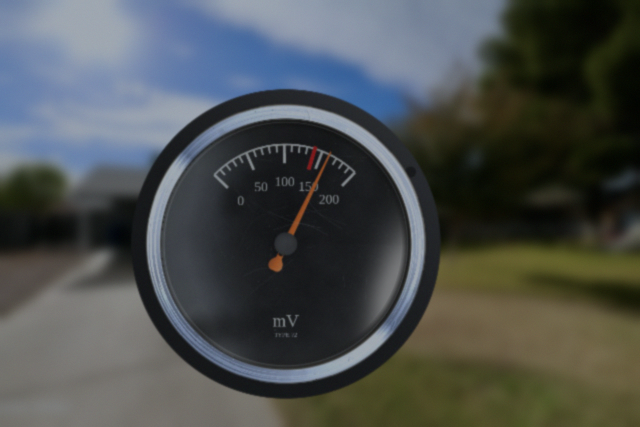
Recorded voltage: 160
